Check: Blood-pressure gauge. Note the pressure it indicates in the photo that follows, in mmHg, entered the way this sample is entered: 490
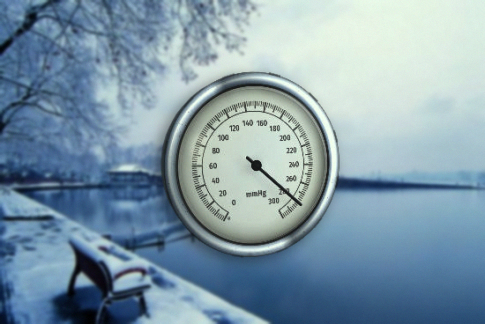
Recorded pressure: 280
